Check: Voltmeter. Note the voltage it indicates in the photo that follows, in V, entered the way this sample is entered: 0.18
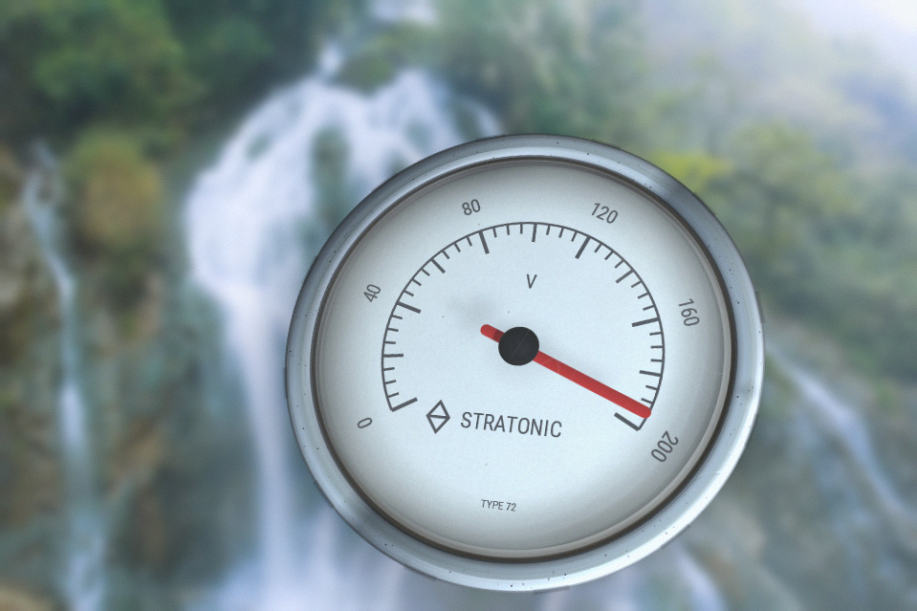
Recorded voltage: 195
